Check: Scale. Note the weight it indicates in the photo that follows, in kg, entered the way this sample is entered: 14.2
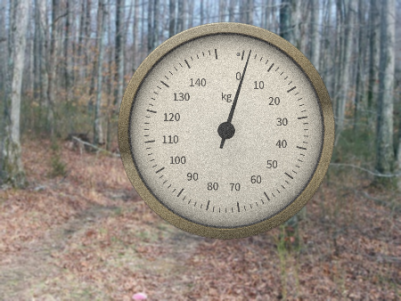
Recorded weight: 2
